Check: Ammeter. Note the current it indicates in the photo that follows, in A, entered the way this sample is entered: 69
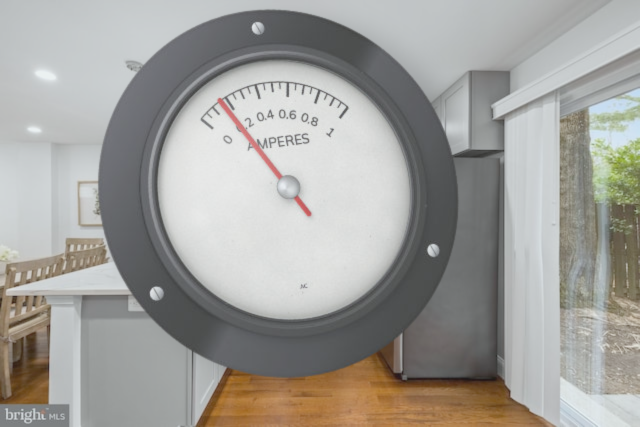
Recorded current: 0.15
